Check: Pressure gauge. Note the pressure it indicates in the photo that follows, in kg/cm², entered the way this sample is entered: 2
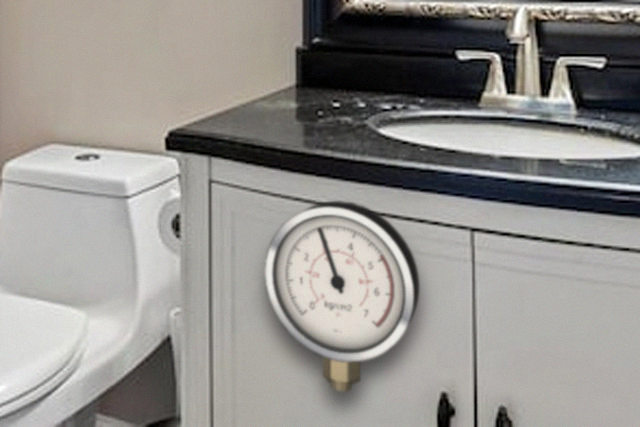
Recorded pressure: 3
